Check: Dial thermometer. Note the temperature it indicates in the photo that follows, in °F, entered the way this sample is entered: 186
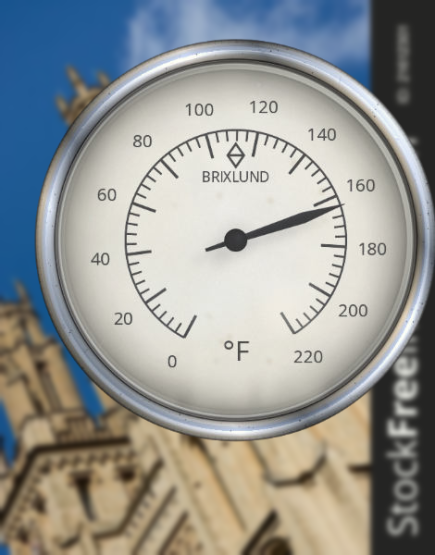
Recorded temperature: 164
